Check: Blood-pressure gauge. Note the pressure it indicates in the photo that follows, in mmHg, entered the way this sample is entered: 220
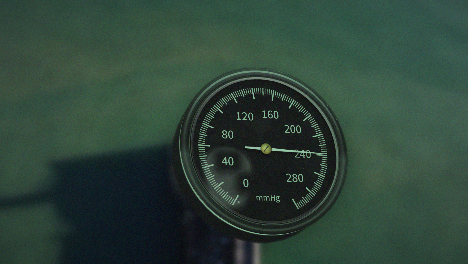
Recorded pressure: 240
